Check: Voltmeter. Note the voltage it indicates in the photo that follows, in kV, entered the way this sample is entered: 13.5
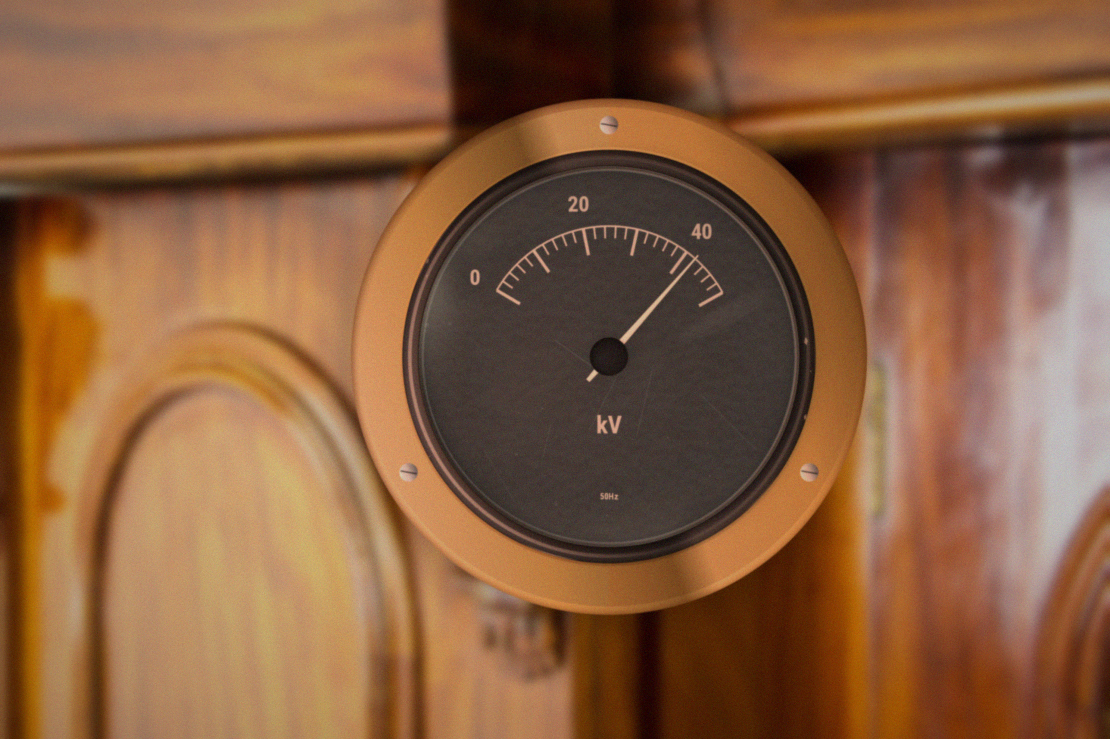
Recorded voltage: 42
